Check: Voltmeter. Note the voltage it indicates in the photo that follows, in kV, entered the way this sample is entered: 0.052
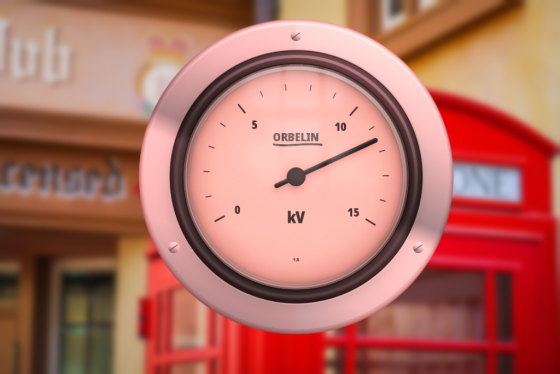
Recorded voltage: 11.5
